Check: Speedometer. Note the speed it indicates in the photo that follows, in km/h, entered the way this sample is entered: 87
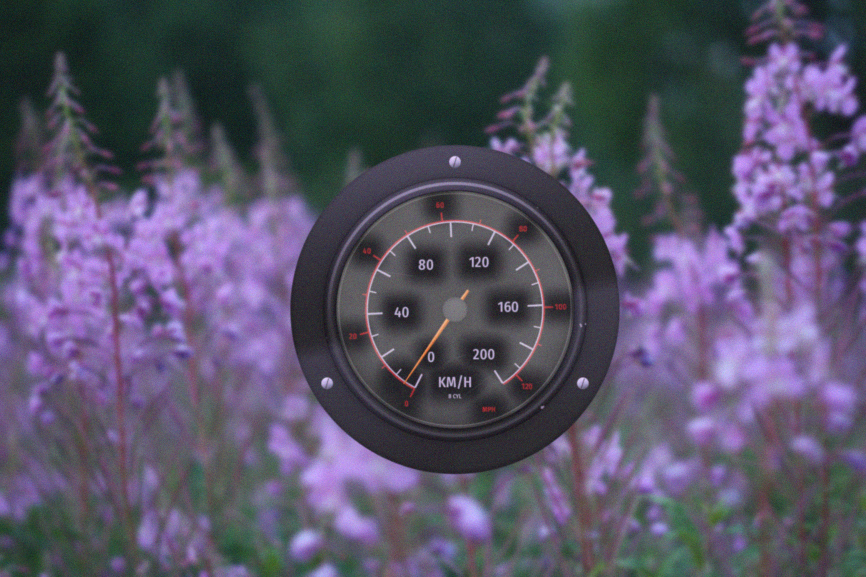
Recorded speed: 5
